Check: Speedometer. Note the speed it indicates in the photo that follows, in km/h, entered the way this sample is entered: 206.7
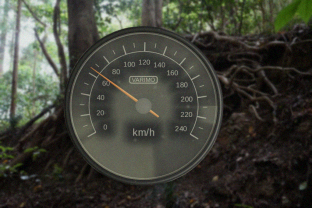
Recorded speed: 65
